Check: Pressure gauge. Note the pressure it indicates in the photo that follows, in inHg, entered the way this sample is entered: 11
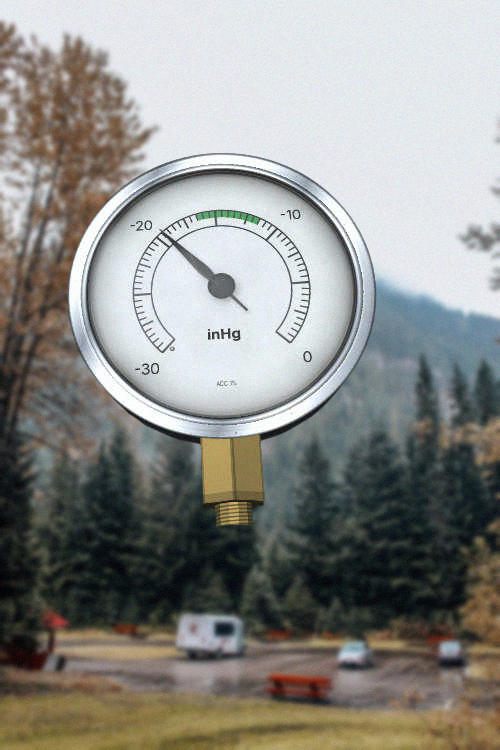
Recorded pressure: -19.5
